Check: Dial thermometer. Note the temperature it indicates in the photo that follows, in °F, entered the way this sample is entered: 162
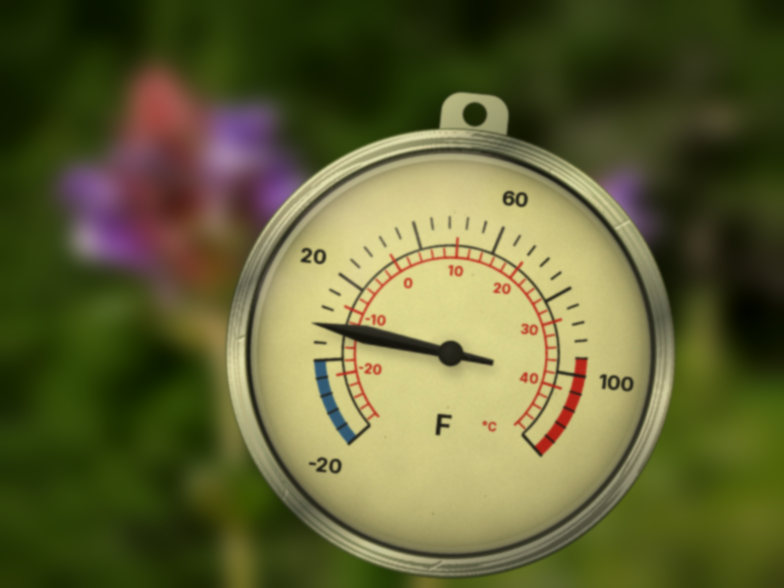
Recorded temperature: 8
